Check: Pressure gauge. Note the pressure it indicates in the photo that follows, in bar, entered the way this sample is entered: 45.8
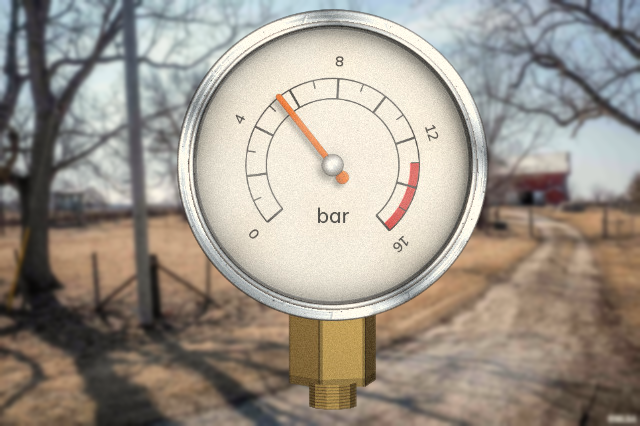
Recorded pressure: 5.5
